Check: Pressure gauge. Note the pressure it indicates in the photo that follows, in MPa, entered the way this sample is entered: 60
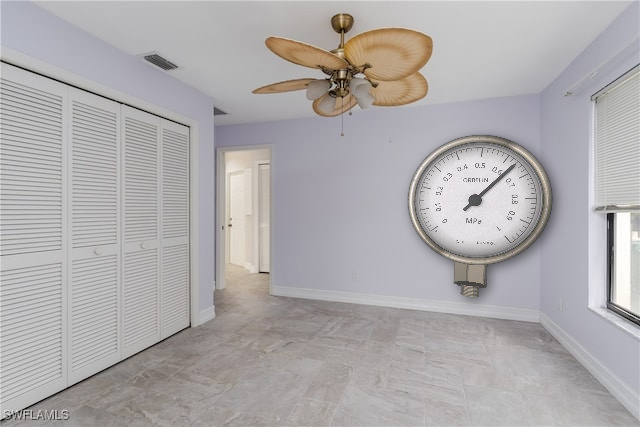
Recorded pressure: 0.64
